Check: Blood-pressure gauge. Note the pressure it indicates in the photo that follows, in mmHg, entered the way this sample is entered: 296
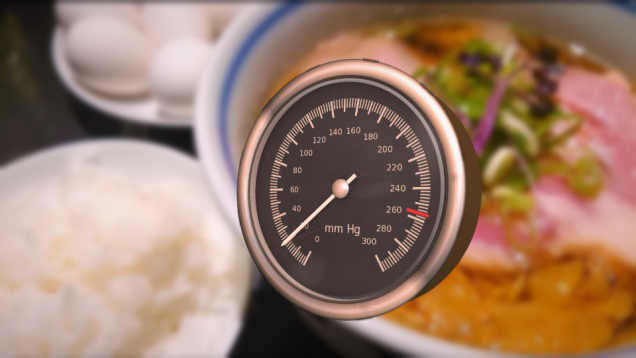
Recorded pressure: 20
